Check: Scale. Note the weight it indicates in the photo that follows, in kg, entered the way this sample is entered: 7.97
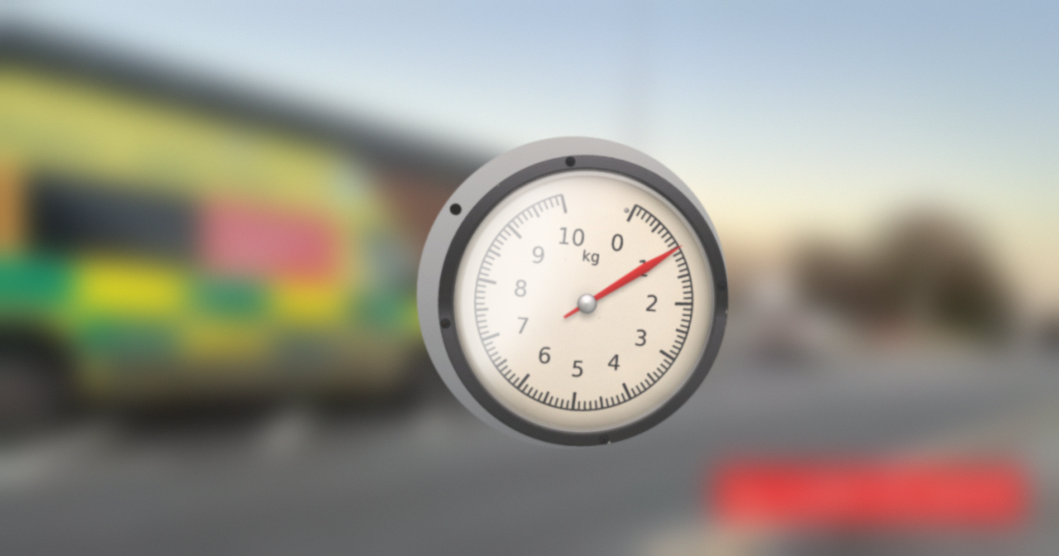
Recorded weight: 1
